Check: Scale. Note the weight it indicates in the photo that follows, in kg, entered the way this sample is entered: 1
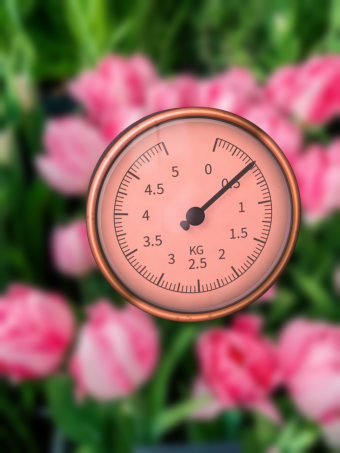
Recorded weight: 0.5
